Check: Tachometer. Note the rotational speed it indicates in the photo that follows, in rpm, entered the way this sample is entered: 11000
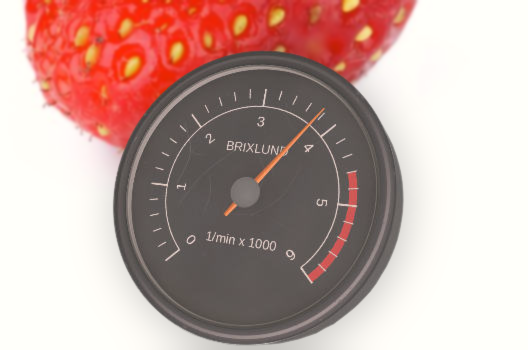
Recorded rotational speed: 3800
